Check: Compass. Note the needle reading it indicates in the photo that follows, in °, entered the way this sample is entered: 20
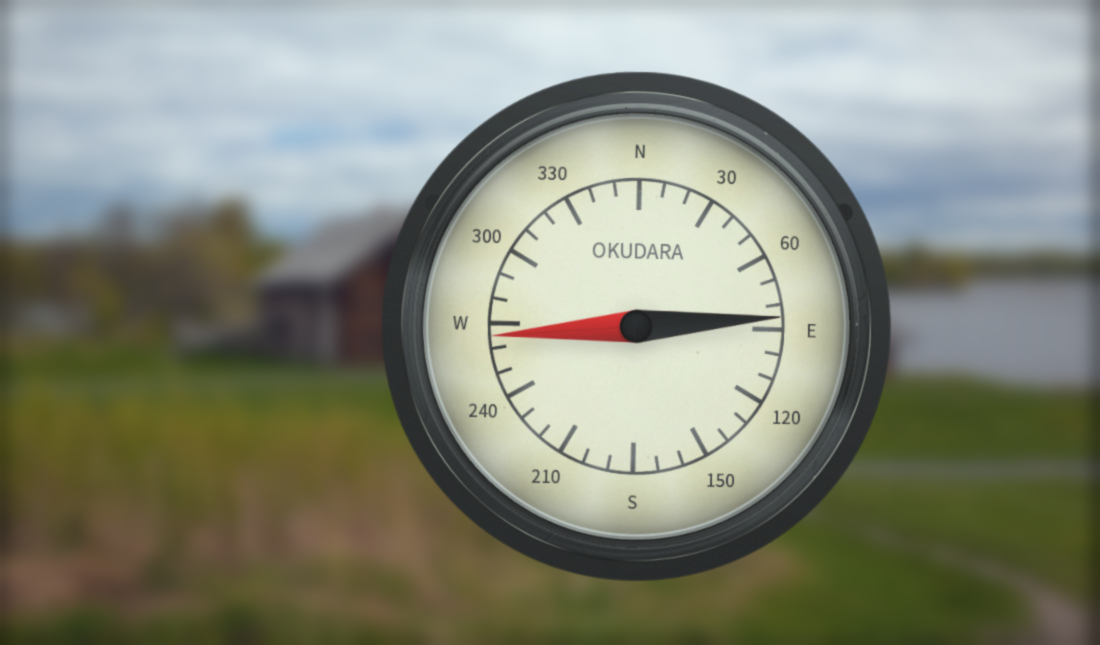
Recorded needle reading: 265
